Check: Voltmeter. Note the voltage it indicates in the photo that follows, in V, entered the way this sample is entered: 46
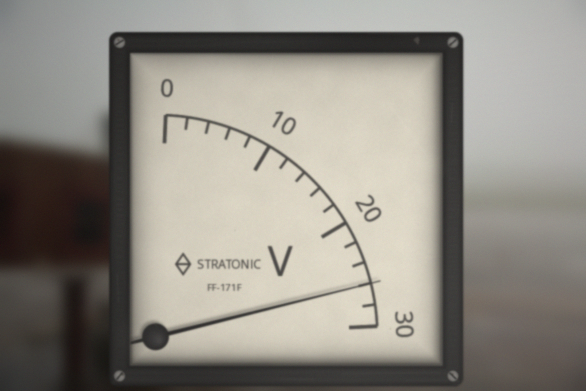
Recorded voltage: 26
